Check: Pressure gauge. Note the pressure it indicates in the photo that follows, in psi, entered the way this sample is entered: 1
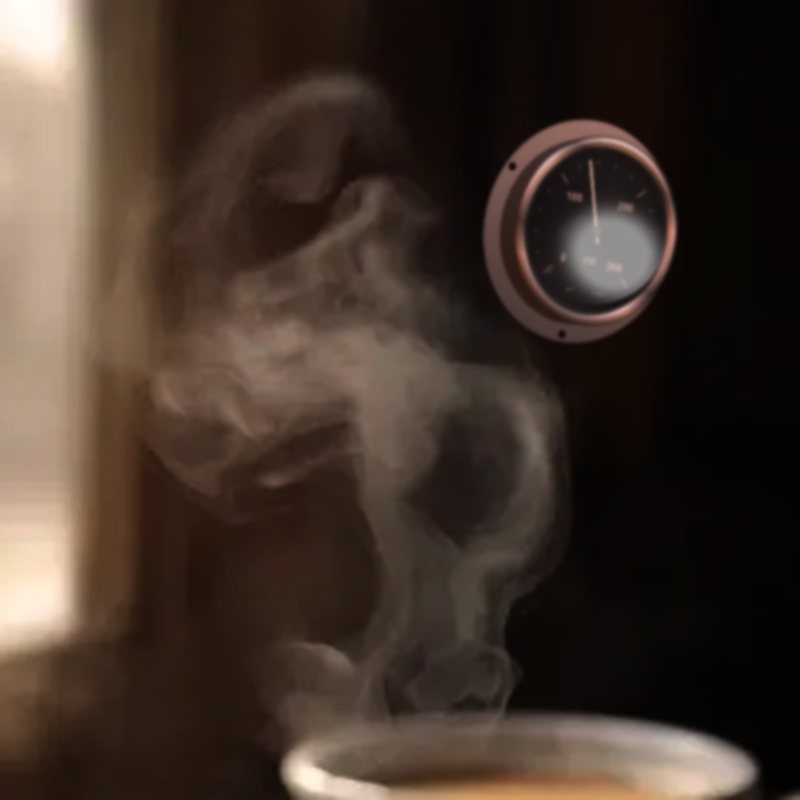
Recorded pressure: 130
